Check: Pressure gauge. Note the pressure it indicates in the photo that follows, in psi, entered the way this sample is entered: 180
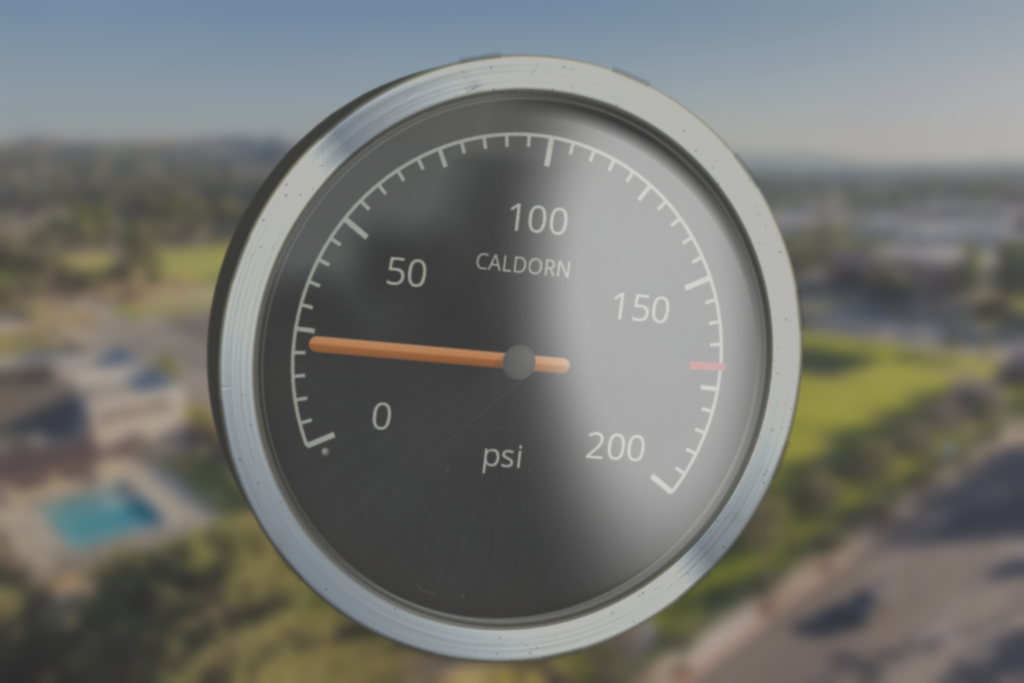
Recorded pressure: 22.5
